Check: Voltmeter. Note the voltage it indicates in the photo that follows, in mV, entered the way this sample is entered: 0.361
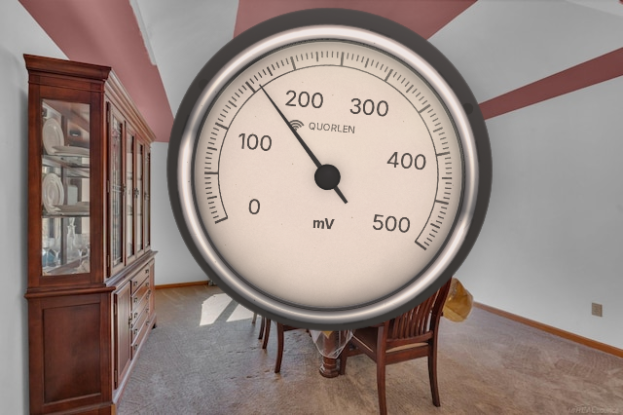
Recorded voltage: 160
